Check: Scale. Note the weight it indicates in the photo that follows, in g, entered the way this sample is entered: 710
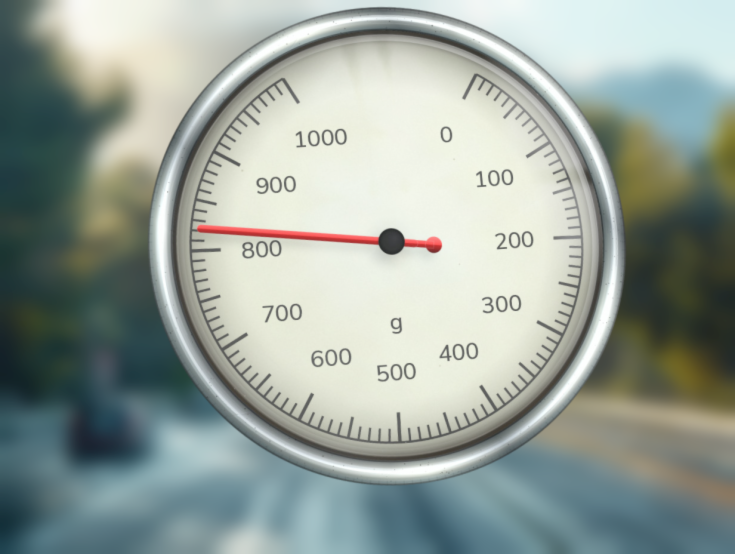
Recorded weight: 820
